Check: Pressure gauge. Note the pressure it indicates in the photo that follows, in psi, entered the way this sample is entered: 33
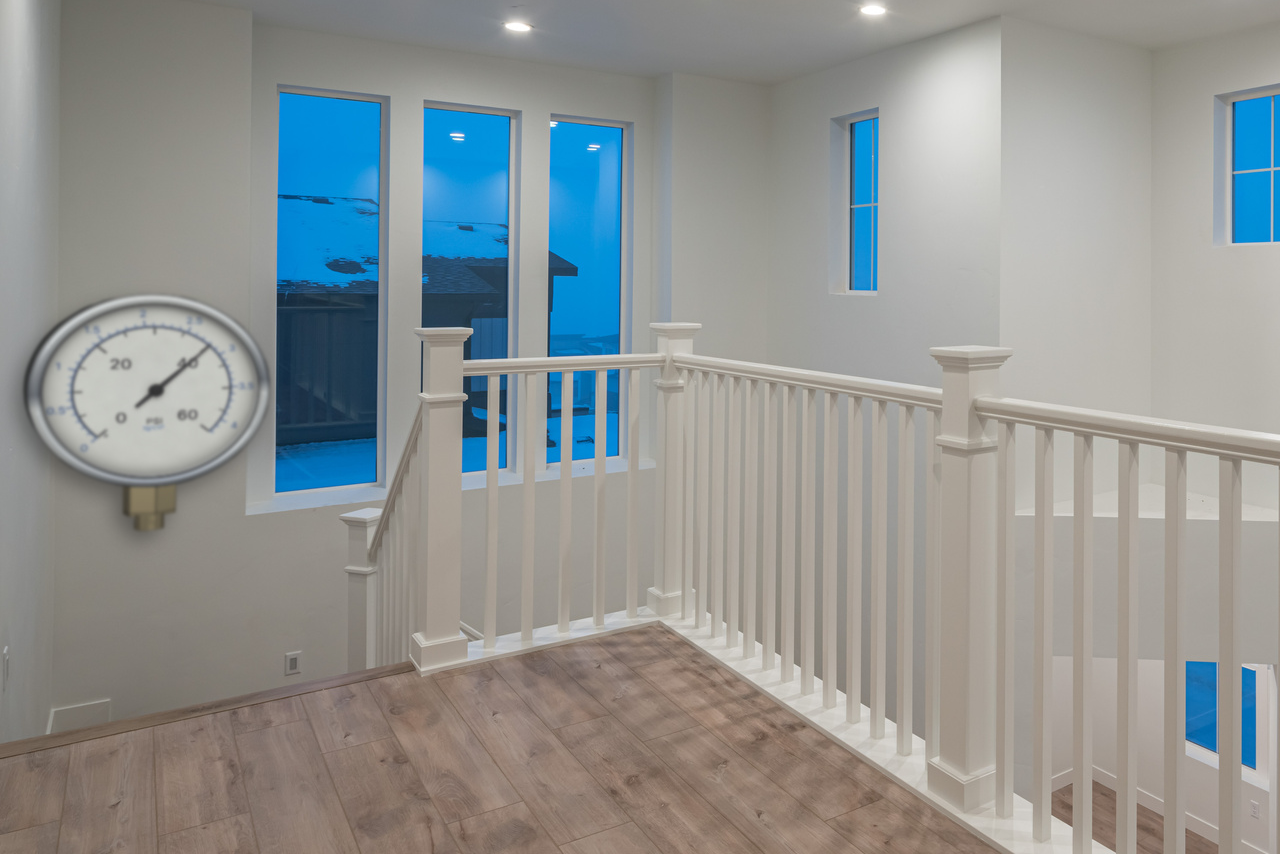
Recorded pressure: 40
